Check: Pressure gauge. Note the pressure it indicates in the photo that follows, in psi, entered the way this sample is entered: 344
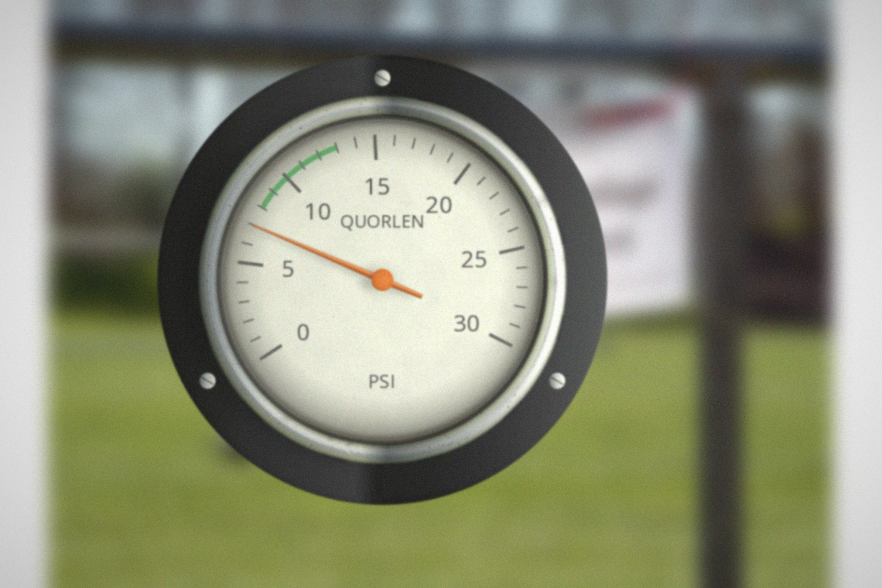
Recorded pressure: 7
